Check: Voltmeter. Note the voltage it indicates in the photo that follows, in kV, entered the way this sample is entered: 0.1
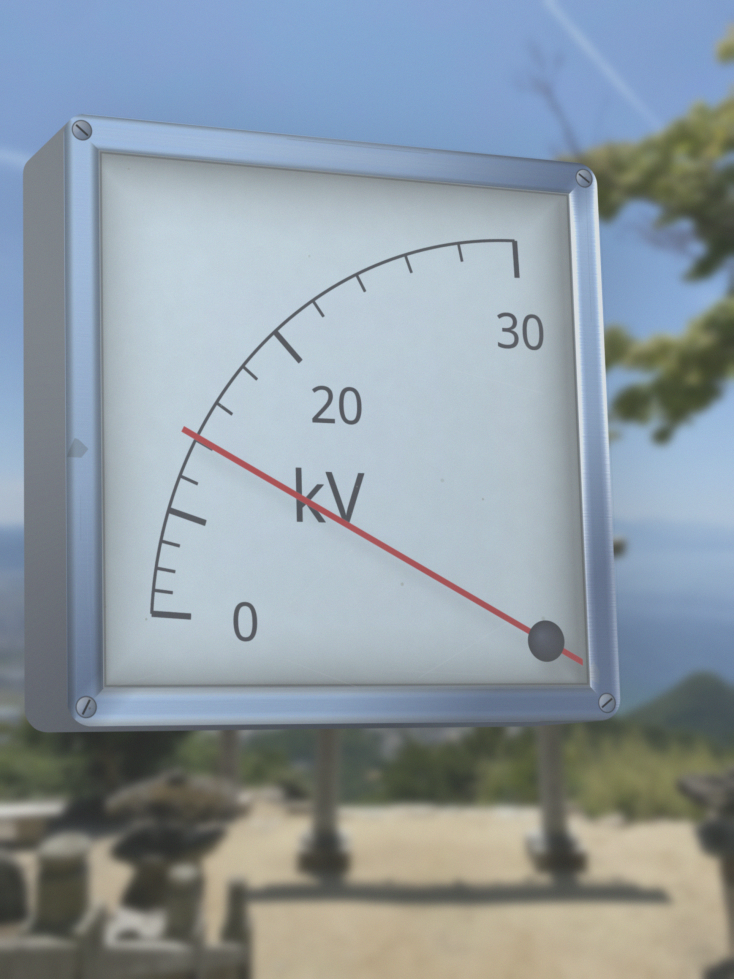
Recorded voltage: 14
